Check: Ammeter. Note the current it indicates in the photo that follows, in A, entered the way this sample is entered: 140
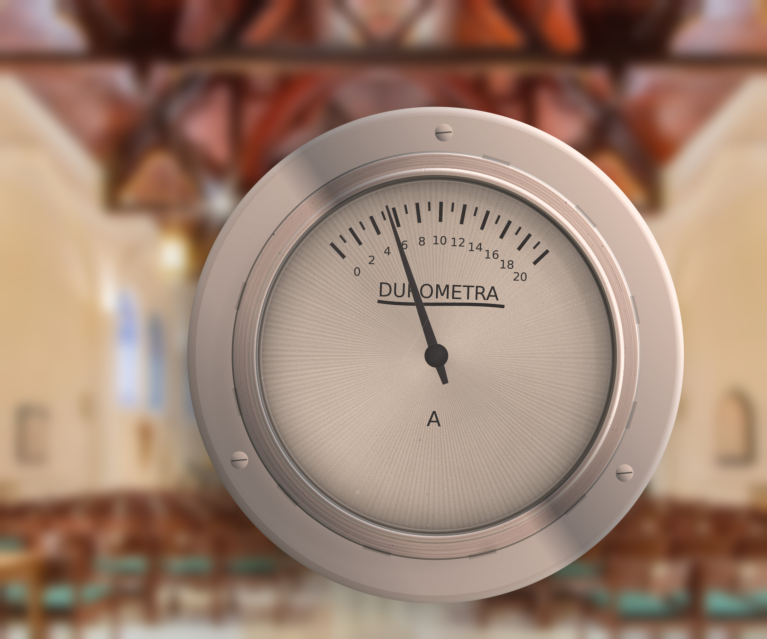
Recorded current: 5.5
